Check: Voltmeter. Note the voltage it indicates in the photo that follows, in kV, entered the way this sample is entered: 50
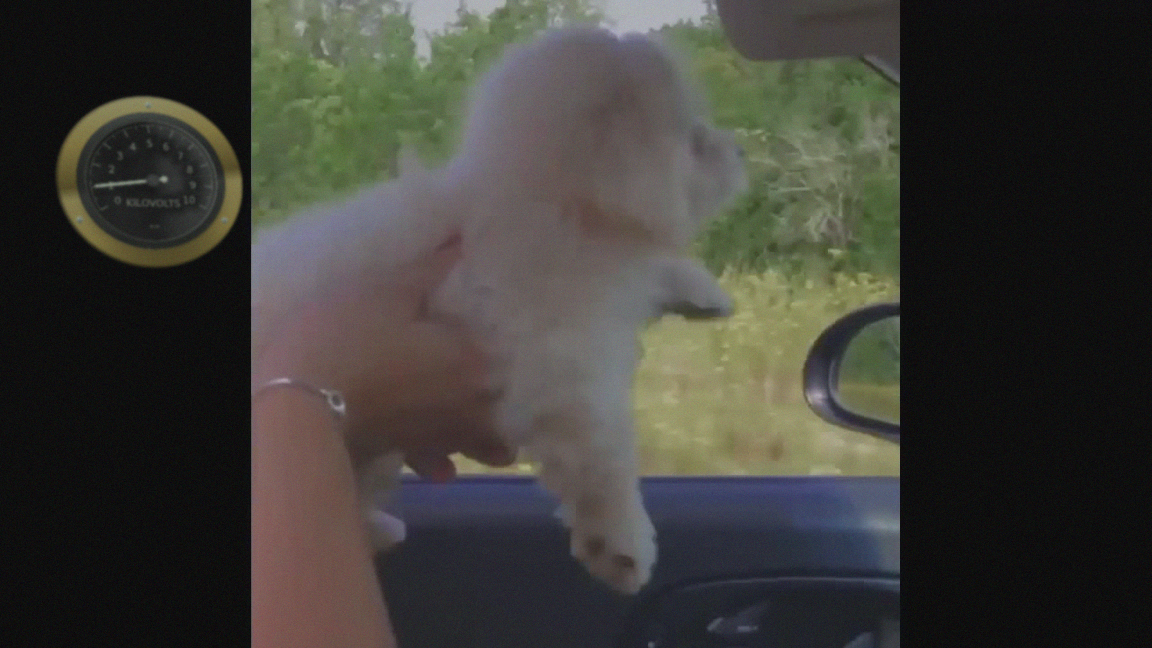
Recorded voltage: 1
